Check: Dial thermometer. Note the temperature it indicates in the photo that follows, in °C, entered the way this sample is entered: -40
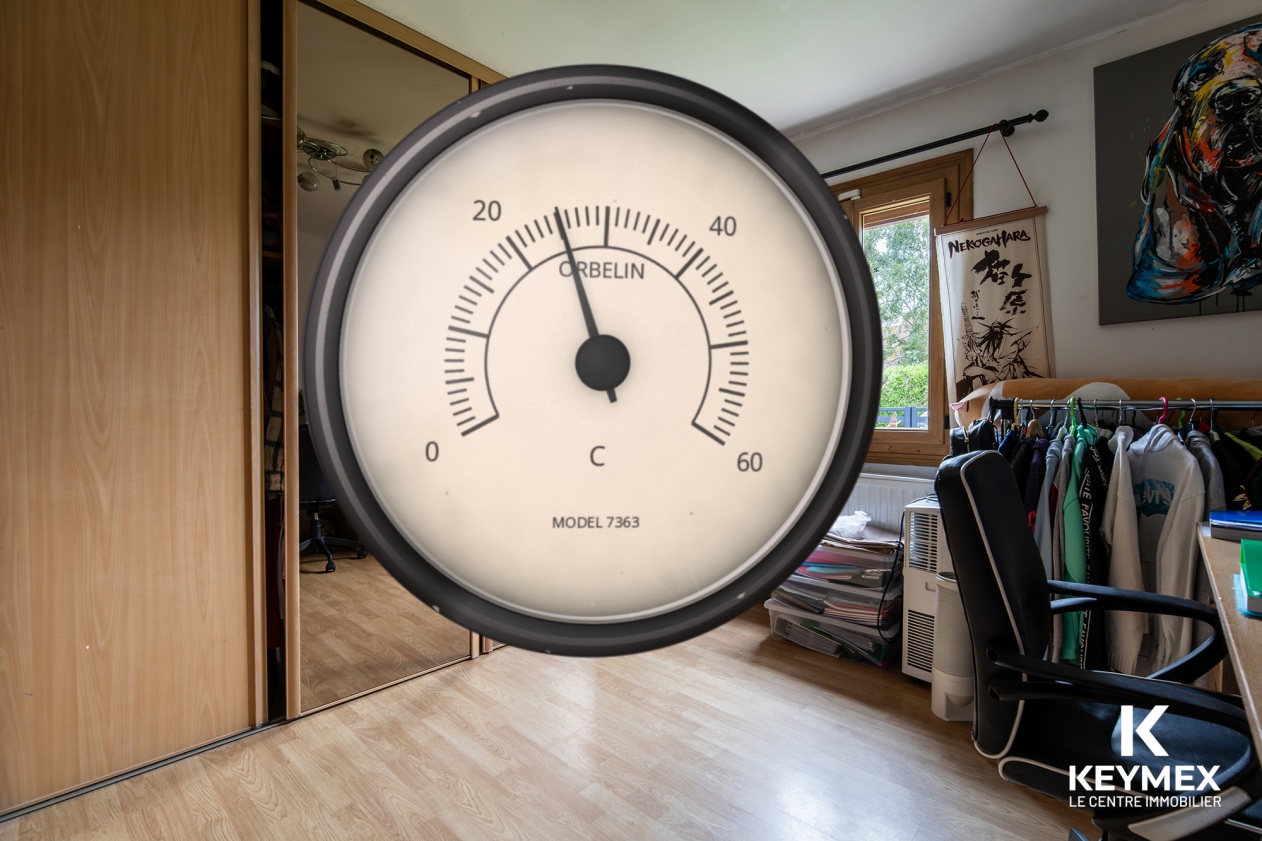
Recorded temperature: 25
